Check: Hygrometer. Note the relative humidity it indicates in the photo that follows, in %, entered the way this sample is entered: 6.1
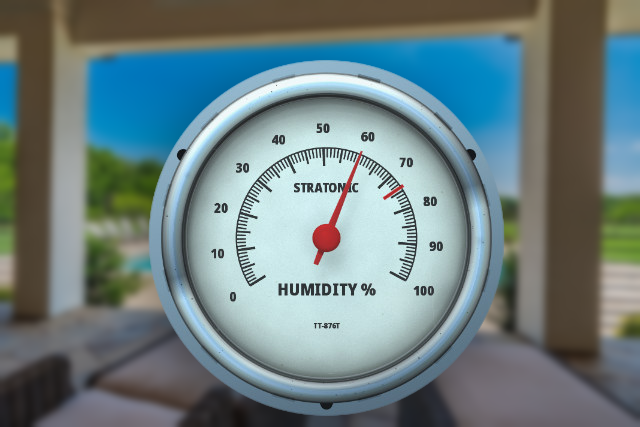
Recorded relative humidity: 60
